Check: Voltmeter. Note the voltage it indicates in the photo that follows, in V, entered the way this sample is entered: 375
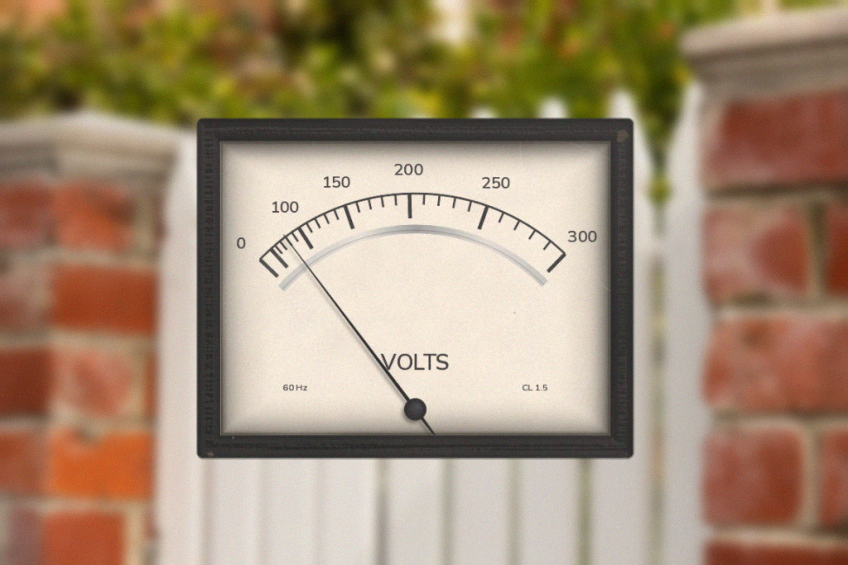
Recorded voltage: 80
